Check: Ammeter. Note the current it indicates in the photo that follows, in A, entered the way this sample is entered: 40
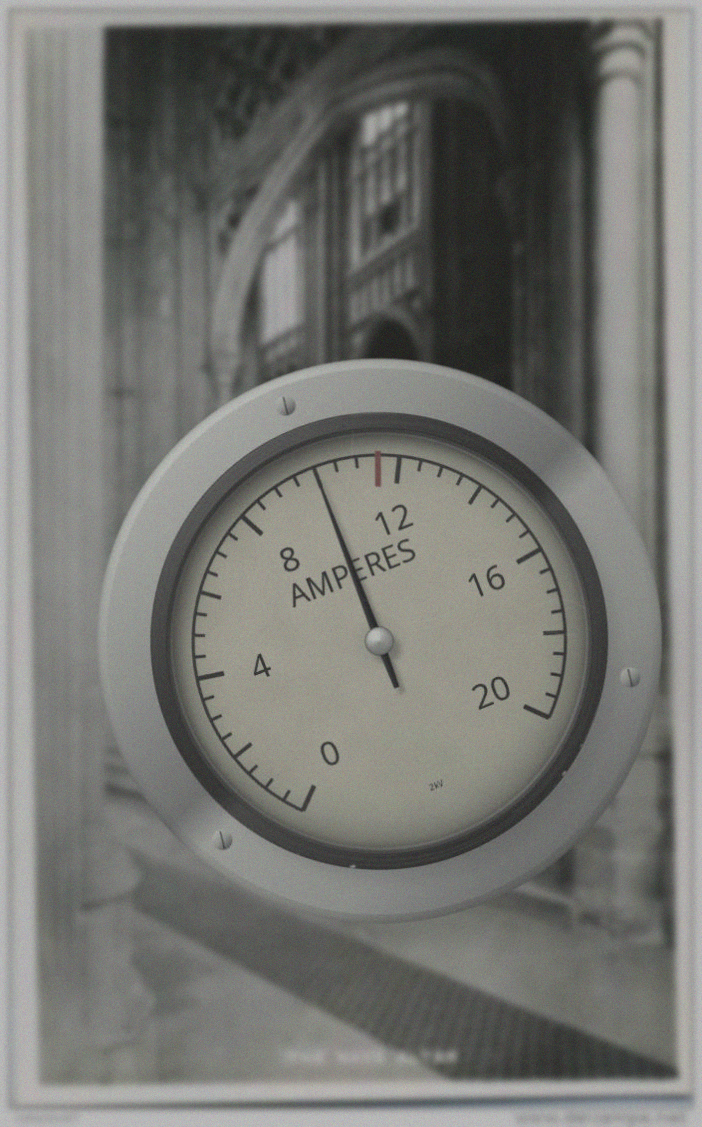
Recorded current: 10
